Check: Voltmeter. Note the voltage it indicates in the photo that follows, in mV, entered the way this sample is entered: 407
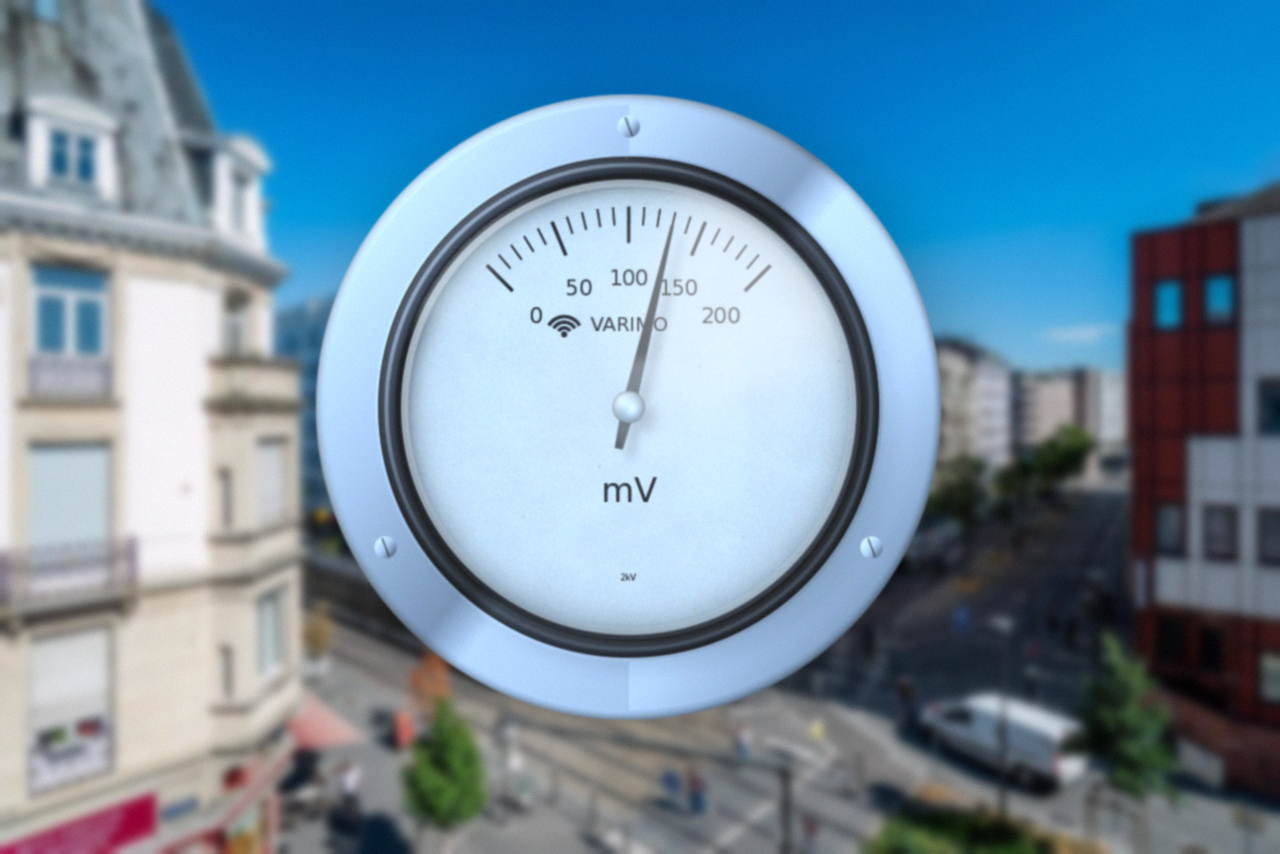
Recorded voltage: 130
